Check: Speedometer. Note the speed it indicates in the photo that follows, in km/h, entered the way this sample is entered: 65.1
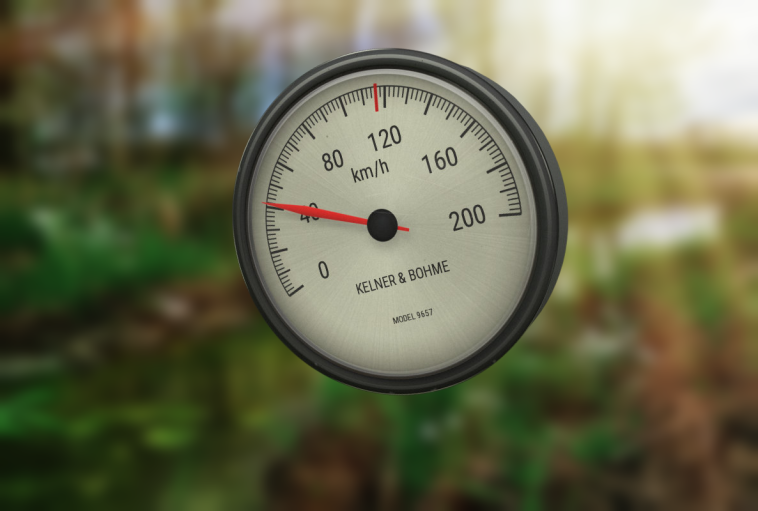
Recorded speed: 42
